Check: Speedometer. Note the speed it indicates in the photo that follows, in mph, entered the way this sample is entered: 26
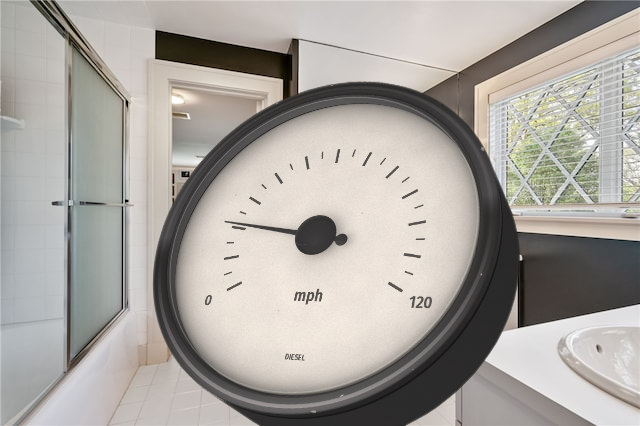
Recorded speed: 20
